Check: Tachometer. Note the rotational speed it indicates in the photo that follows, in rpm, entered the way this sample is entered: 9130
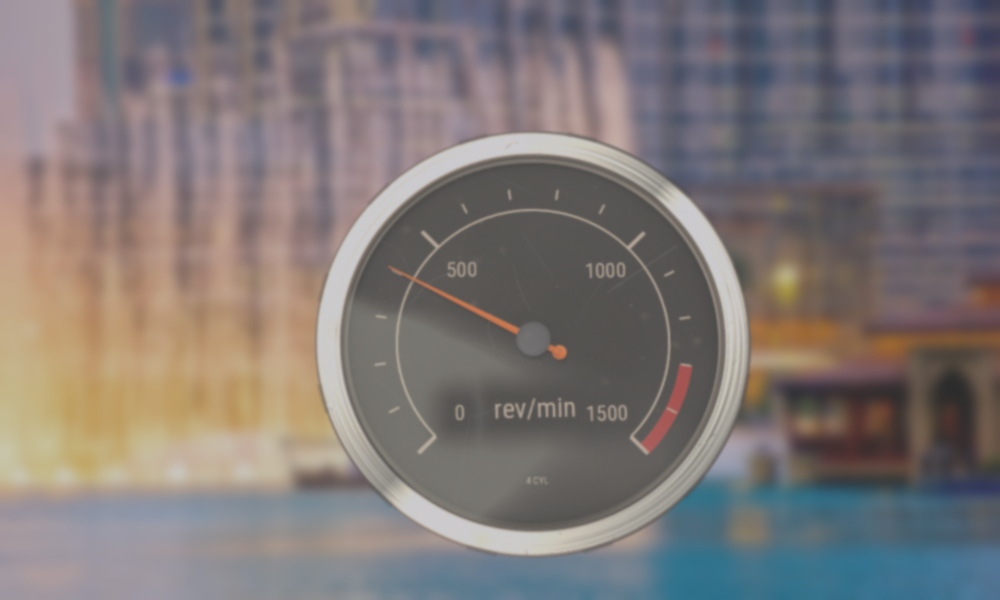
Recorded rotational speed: 400
